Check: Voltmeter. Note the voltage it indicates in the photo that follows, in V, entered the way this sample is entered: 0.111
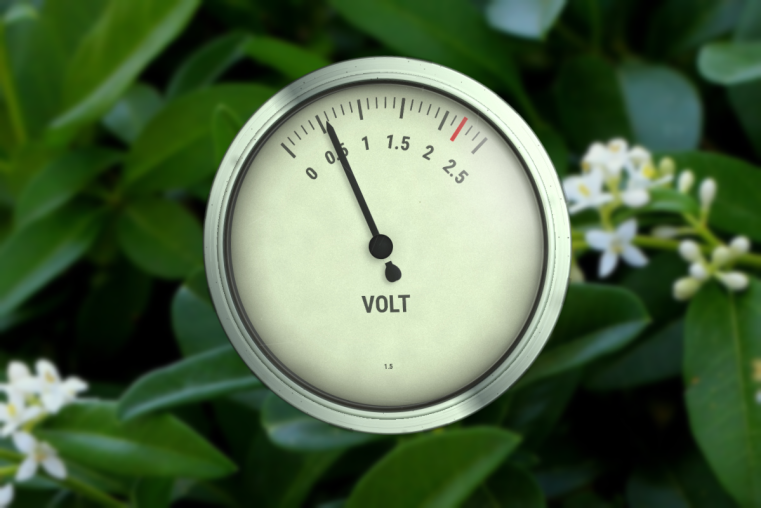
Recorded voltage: 0.6
